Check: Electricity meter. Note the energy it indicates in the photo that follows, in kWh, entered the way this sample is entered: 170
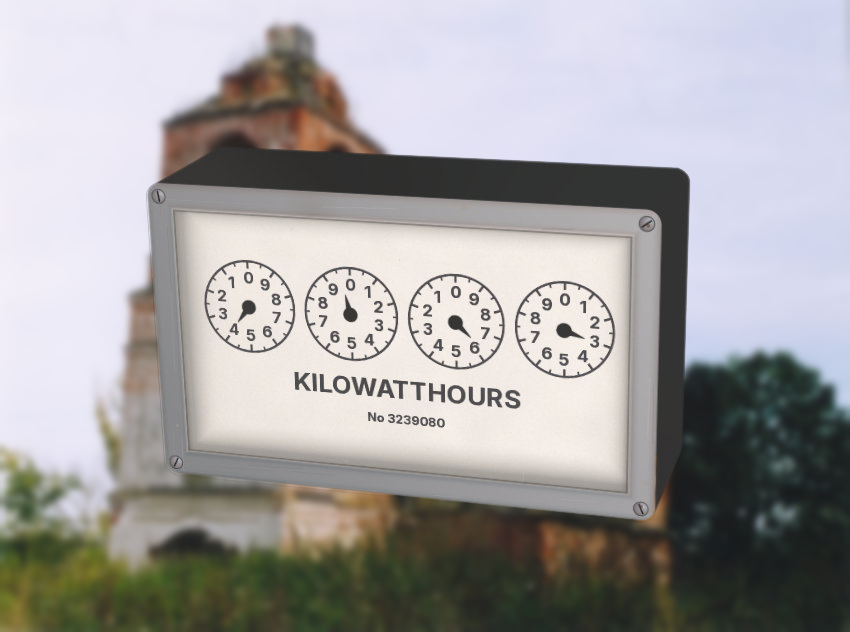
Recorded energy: 3963
